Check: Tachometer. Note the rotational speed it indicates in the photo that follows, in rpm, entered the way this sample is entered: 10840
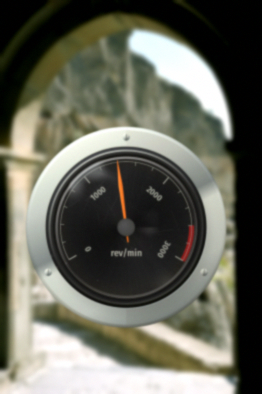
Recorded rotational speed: 1400
